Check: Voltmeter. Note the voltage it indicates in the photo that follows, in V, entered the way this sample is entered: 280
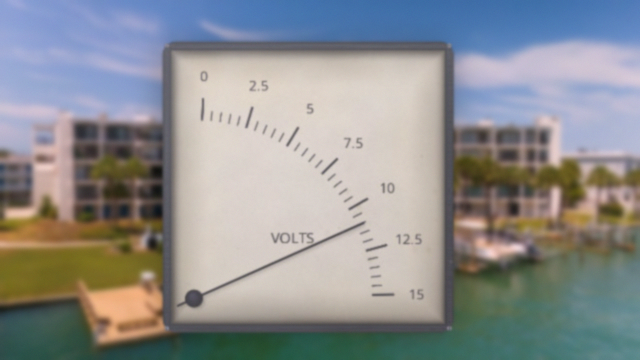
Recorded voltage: 11
